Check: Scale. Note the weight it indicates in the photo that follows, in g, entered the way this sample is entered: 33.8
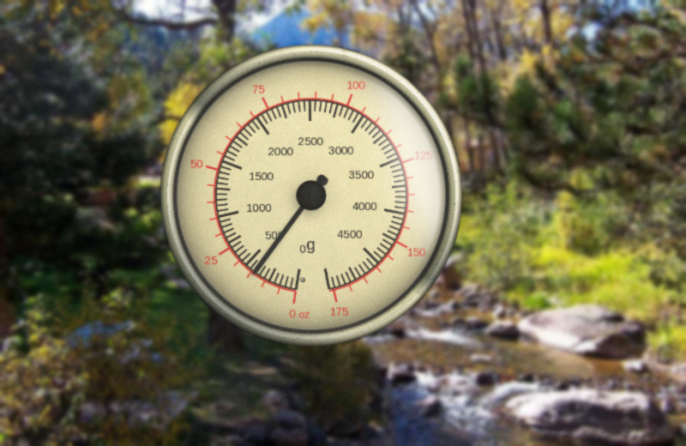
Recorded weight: 400
